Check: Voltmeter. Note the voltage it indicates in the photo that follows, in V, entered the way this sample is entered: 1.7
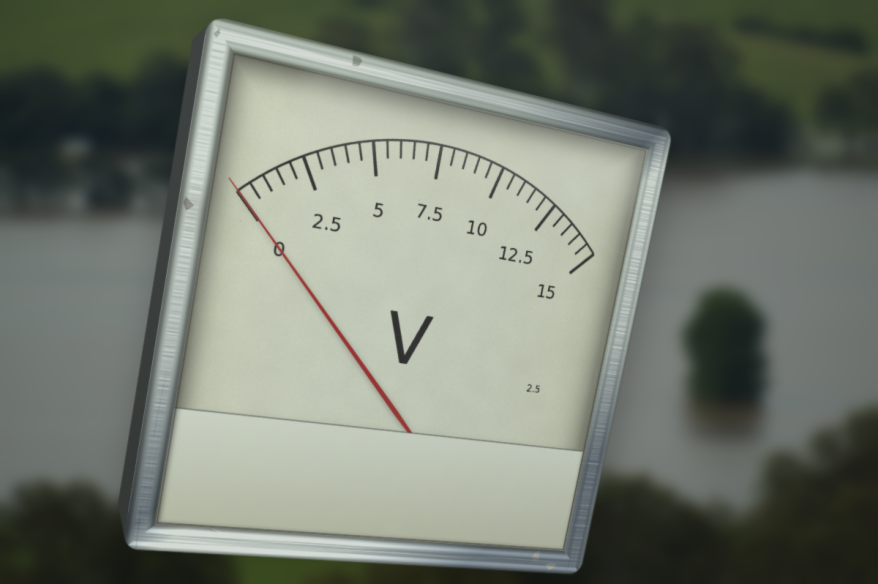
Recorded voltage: 0
